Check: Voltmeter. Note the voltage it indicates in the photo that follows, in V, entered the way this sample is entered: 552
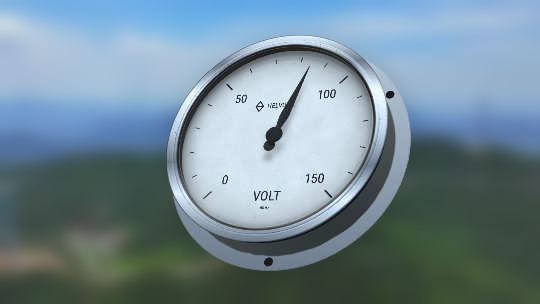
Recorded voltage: 85
